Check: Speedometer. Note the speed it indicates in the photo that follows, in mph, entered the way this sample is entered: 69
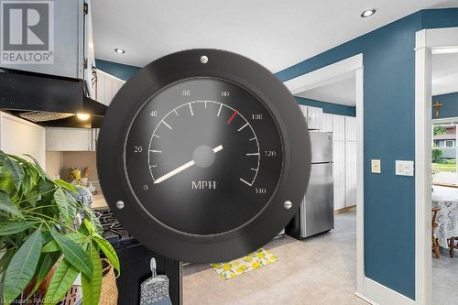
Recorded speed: 0
